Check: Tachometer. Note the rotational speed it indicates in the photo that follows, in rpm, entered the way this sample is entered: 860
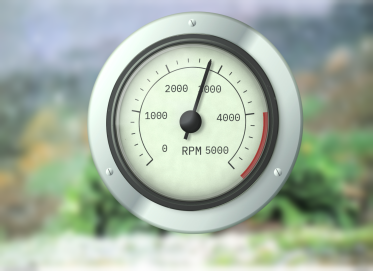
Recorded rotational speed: 2800
